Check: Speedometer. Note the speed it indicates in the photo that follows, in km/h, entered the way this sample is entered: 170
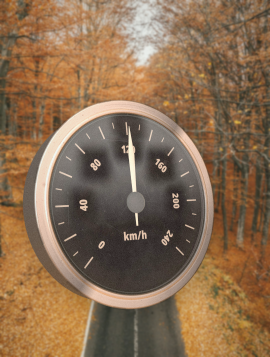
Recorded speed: 120
